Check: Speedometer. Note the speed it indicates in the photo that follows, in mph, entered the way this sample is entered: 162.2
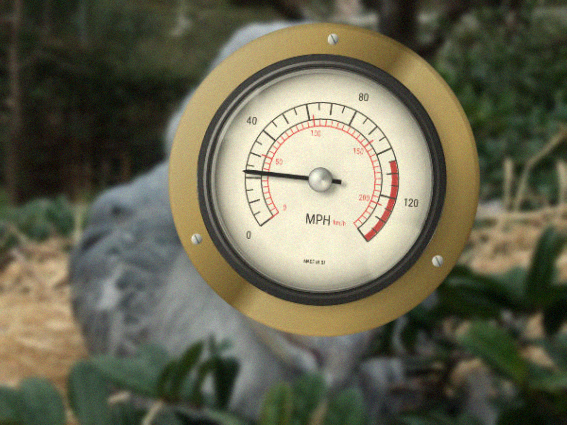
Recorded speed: 22.5
